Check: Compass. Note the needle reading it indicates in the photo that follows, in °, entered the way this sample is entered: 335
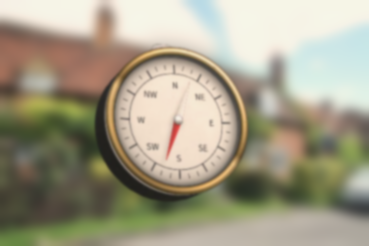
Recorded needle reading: 200
